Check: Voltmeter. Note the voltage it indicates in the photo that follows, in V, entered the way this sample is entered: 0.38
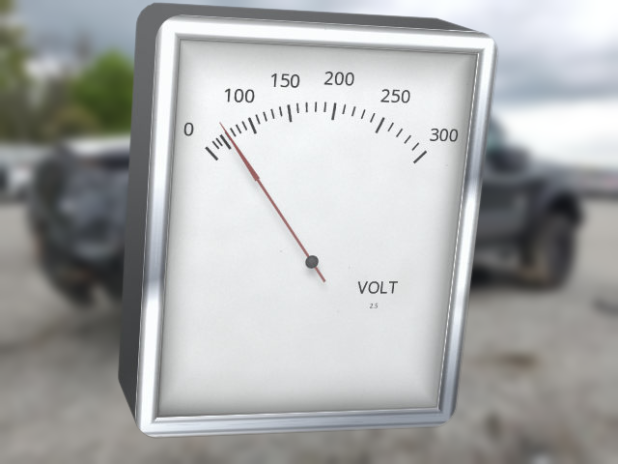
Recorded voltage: 60
